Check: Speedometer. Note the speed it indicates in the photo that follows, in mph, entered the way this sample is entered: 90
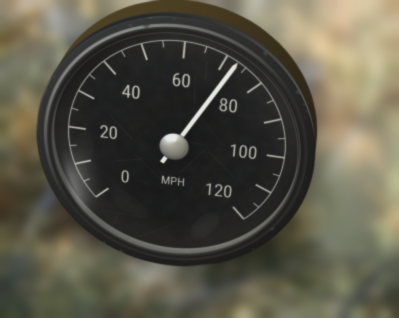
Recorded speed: 72.5
